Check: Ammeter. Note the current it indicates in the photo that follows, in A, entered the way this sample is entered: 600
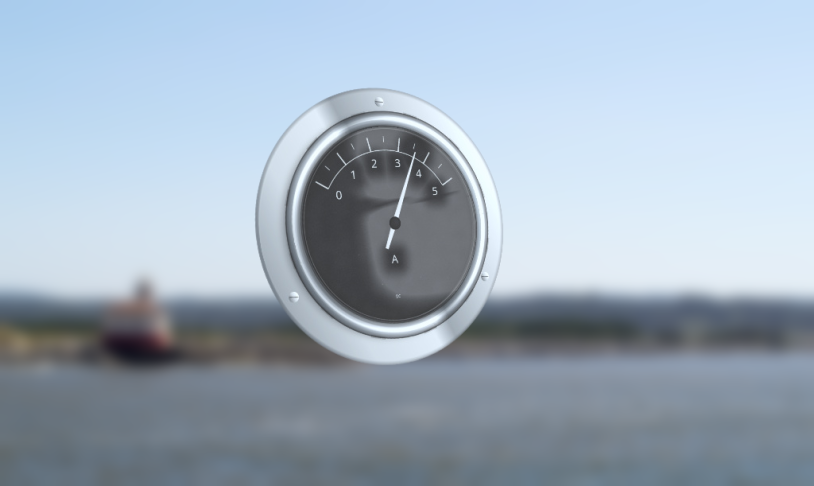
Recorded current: 3.5
